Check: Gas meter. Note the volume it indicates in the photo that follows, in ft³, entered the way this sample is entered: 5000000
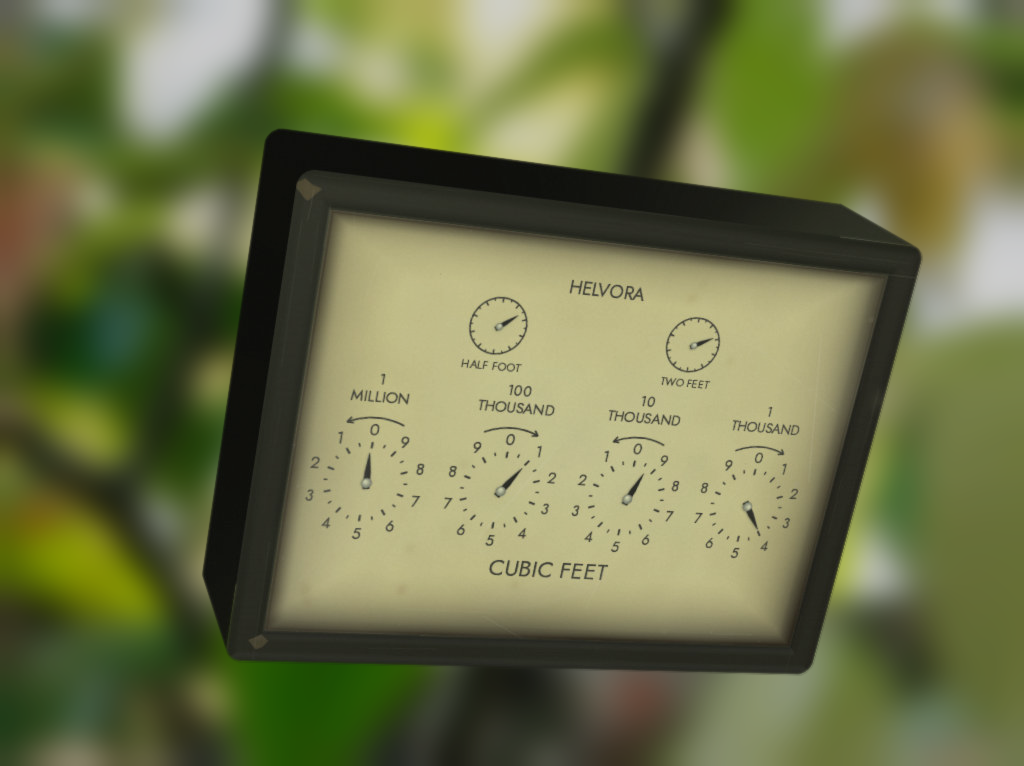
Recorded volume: 9400
